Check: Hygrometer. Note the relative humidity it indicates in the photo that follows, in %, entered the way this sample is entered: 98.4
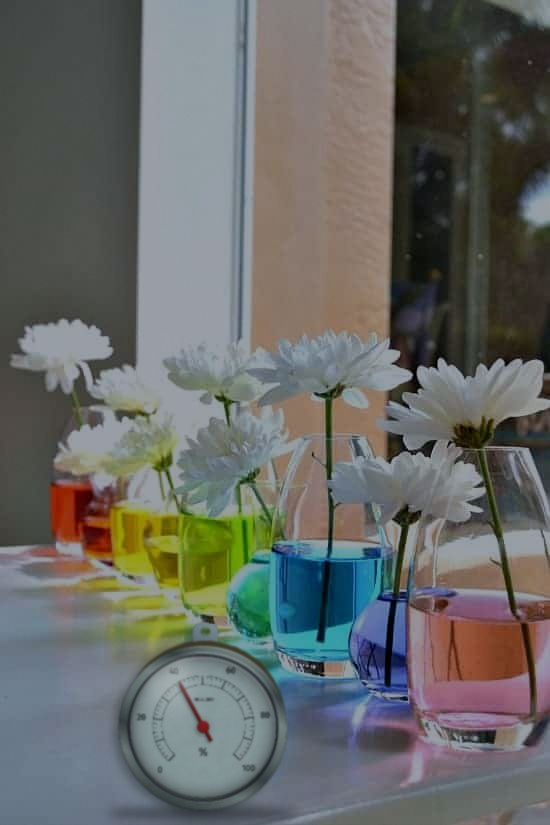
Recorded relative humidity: 40
